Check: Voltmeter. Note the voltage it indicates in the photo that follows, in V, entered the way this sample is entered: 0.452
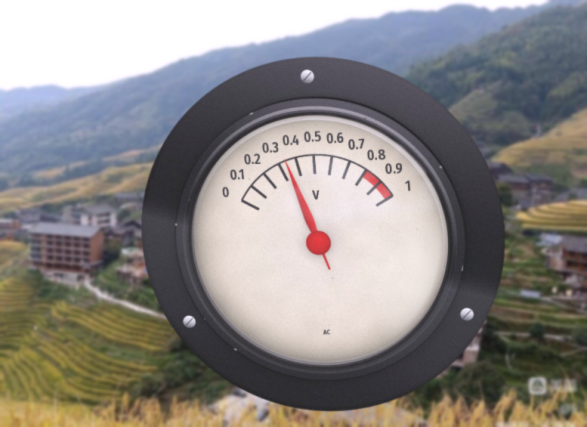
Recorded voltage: 0.35
